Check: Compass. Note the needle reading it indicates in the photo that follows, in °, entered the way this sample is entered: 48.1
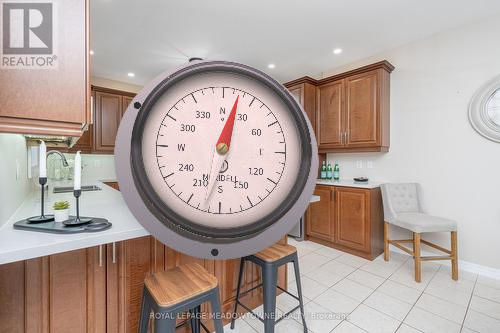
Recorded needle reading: 15
